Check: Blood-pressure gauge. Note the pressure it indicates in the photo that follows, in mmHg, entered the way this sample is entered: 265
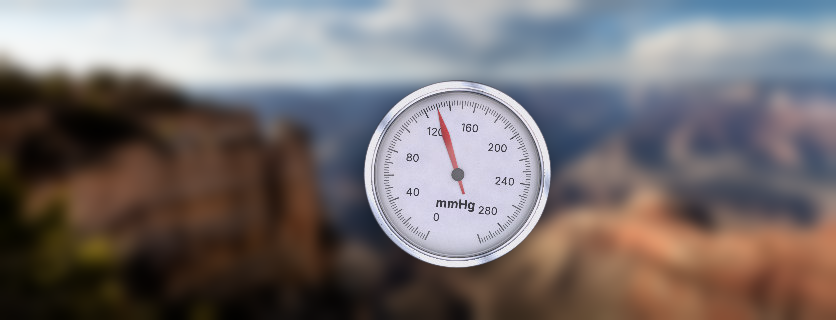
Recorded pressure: 130
